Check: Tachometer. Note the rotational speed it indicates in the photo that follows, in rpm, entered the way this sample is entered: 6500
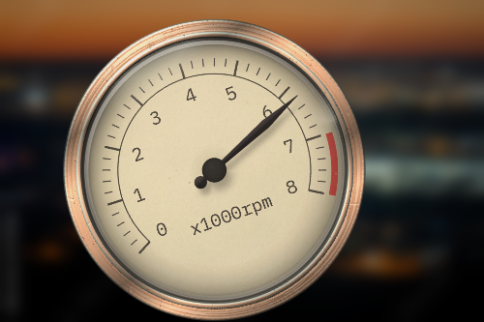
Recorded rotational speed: 6200
